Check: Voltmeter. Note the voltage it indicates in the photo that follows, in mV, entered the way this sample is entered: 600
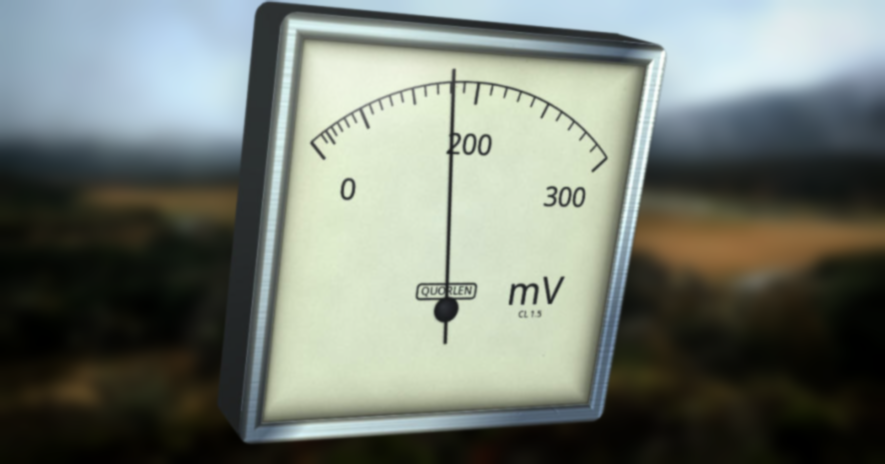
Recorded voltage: 180
